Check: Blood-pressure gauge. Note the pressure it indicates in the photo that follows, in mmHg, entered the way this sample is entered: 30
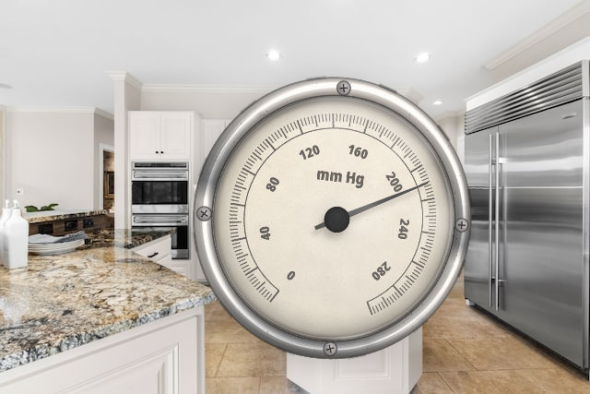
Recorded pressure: 210
